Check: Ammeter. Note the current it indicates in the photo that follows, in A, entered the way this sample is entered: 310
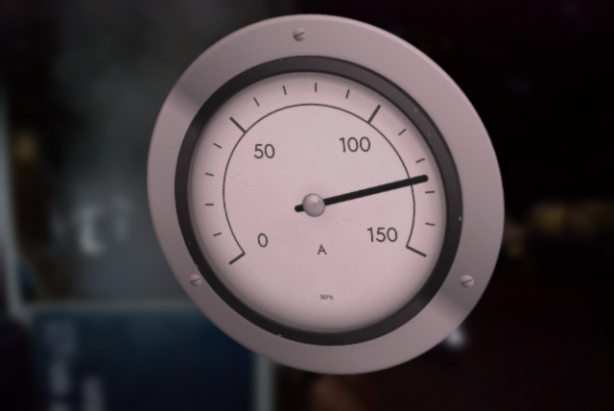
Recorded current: 125
